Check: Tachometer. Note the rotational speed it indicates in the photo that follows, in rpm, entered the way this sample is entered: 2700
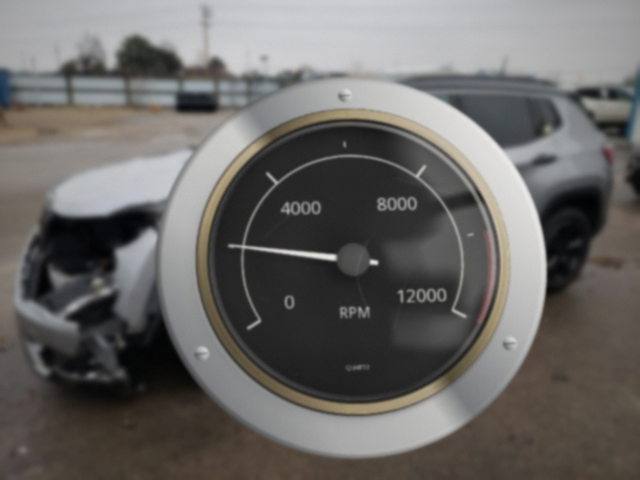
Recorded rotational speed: 2000
